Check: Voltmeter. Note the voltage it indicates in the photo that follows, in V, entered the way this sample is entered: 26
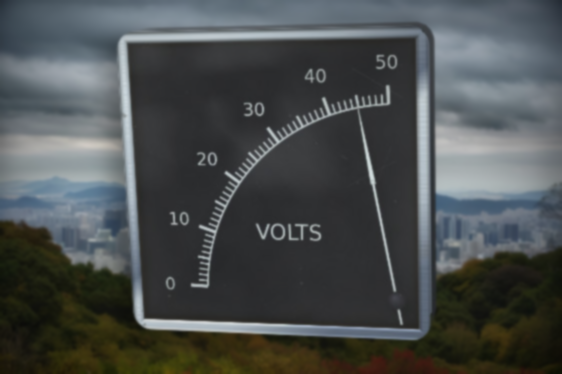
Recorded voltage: 45
